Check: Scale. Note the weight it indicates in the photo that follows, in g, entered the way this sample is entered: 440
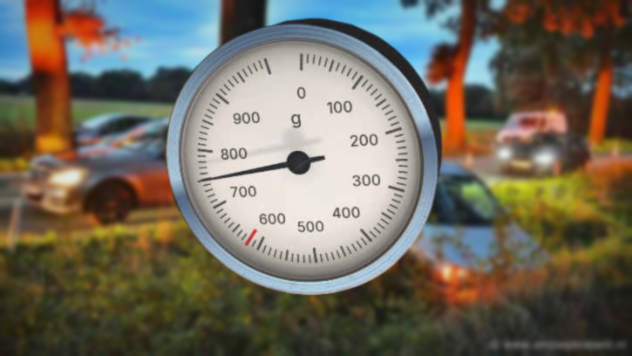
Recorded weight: 750
